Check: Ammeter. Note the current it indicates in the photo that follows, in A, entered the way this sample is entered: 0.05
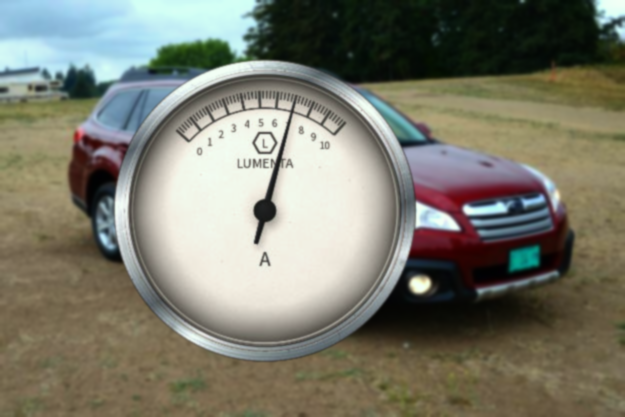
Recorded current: 7
